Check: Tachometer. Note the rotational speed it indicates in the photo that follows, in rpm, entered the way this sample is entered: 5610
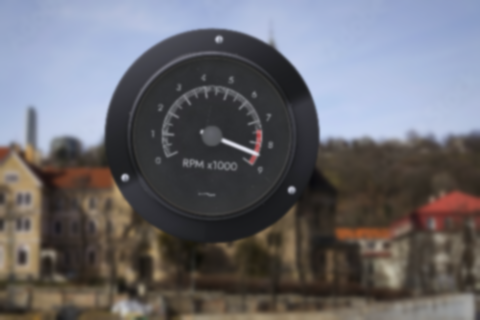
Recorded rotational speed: 8500
